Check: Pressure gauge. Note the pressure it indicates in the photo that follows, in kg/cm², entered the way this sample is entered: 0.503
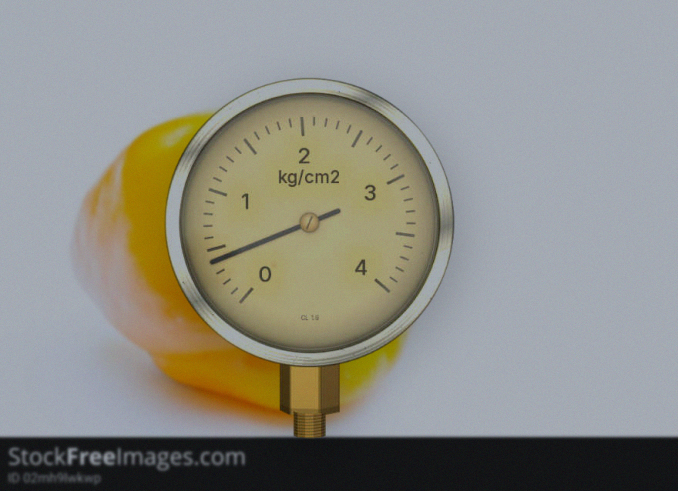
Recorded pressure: 0.4
